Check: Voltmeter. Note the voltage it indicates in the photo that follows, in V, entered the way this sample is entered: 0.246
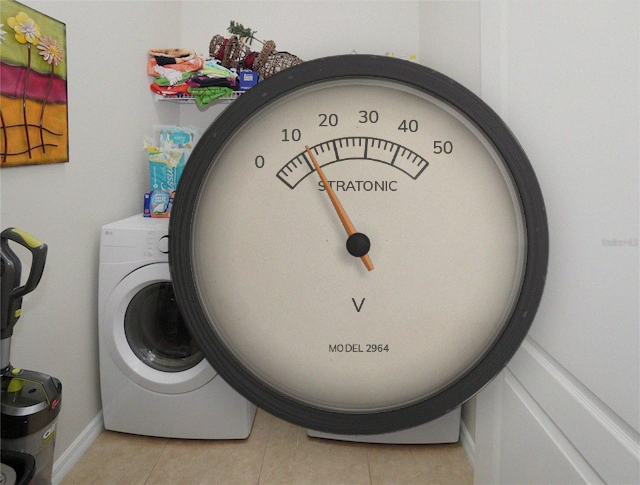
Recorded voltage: 12
